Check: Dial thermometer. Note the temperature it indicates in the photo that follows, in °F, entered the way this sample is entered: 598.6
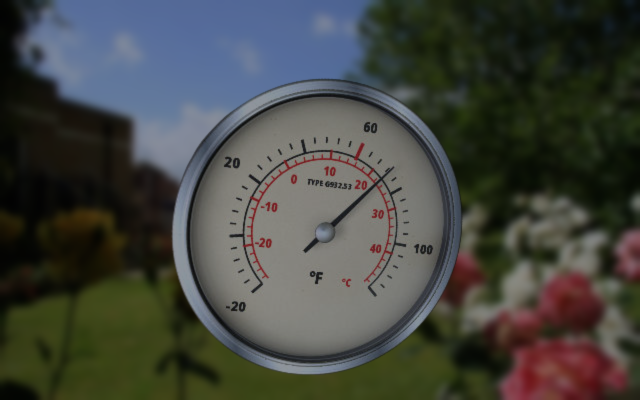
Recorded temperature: 72
